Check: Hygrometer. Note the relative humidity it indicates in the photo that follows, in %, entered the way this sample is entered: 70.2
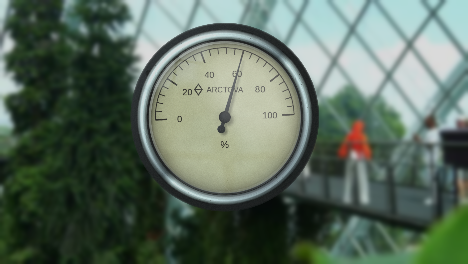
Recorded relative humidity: 60
